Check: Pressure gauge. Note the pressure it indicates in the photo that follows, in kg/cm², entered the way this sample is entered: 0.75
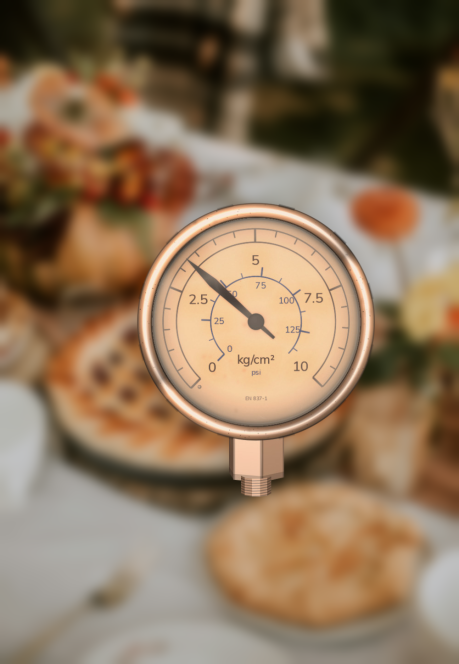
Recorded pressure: 3.25
